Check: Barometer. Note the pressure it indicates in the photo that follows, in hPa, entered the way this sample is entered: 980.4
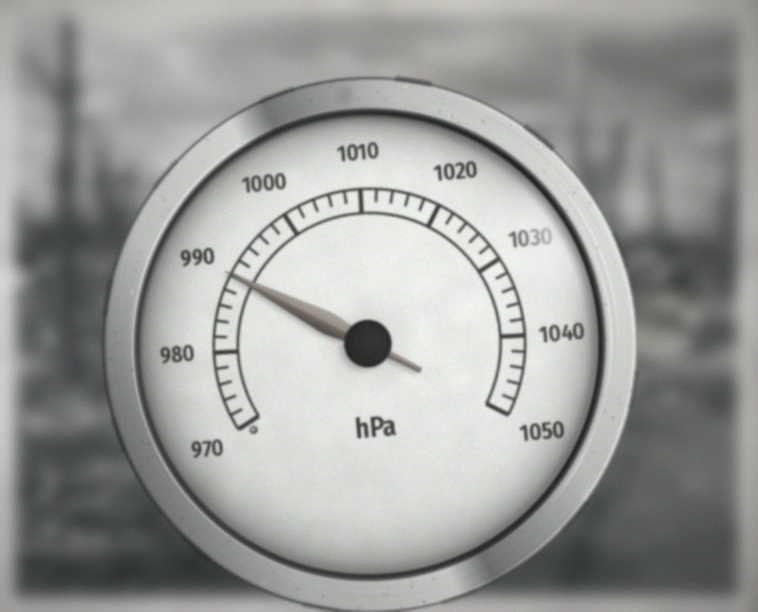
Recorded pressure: 990
